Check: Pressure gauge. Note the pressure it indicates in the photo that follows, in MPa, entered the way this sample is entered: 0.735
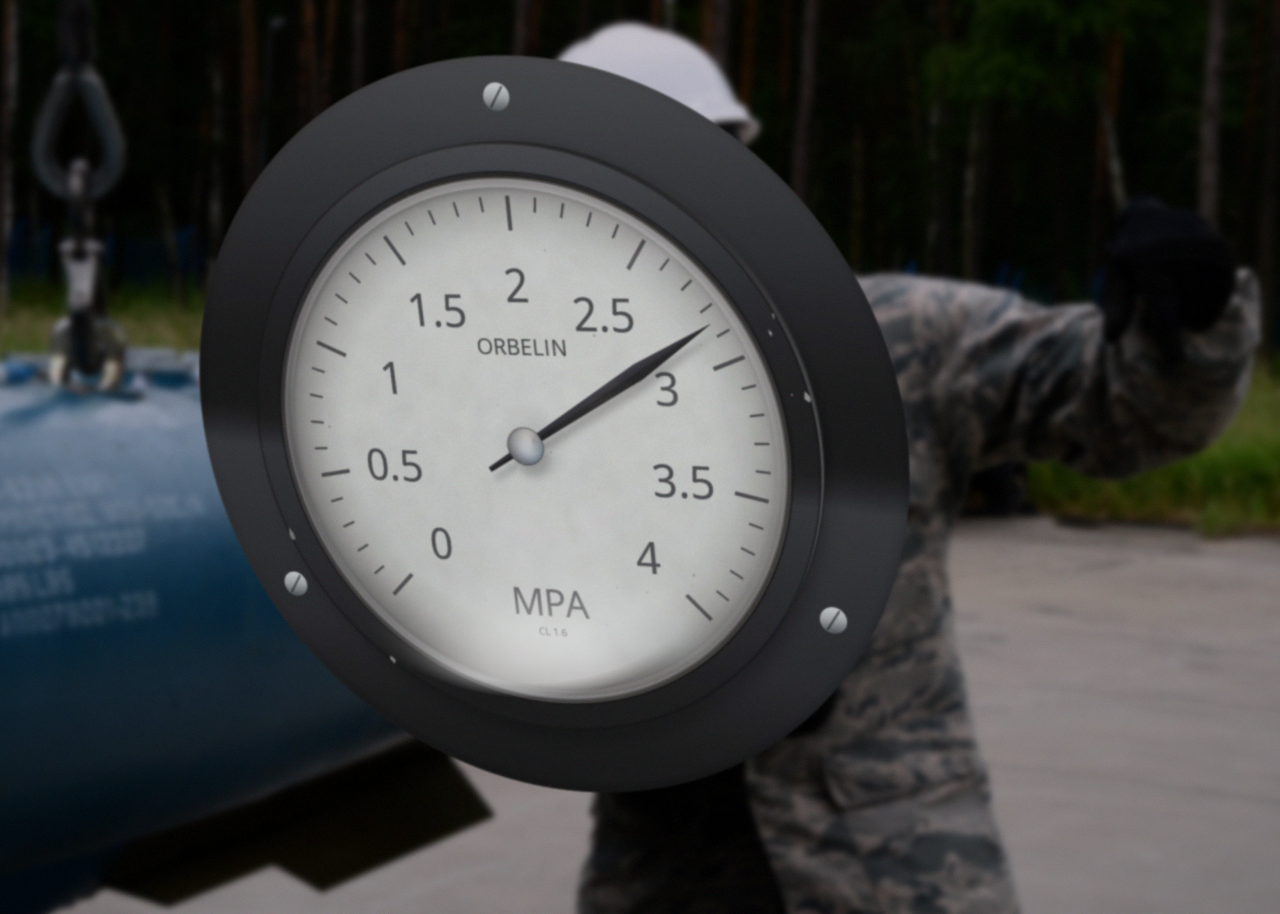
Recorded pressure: 2.85
